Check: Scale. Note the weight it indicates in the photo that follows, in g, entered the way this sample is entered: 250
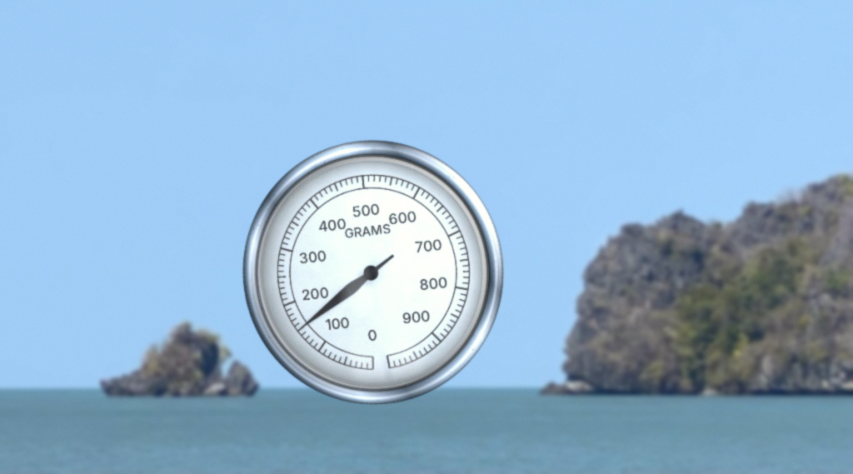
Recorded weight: 150
